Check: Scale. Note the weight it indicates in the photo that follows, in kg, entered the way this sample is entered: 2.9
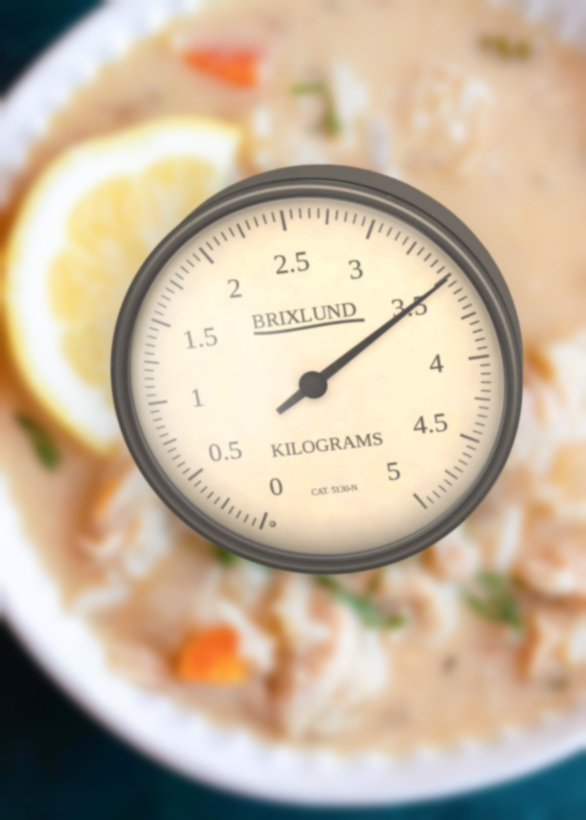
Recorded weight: 3.5
